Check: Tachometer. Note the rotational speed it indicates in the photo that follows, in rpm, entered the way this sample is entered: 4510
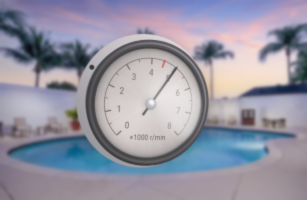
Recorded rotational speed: 5000
